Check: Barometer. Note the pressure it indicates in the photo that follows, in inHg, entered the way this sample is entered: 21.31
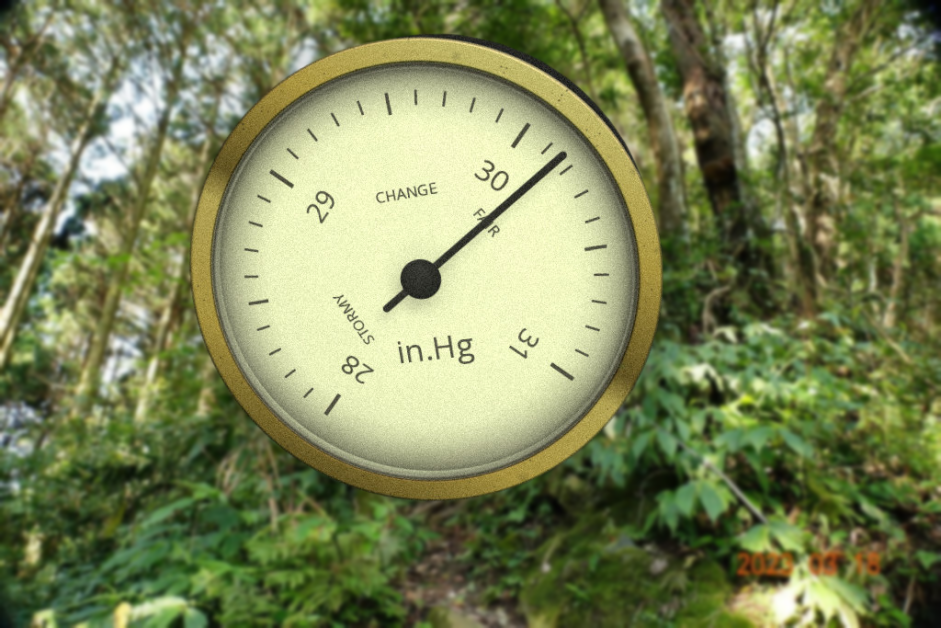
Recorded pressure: 30.15
